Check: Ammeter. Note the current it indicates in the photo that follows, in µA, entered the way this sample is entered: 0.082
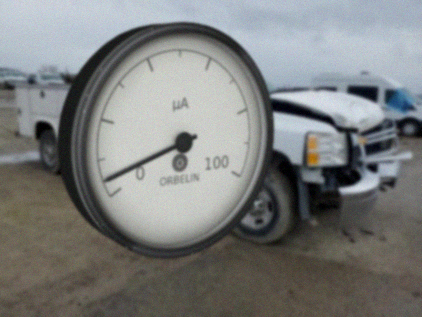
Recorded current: 5
